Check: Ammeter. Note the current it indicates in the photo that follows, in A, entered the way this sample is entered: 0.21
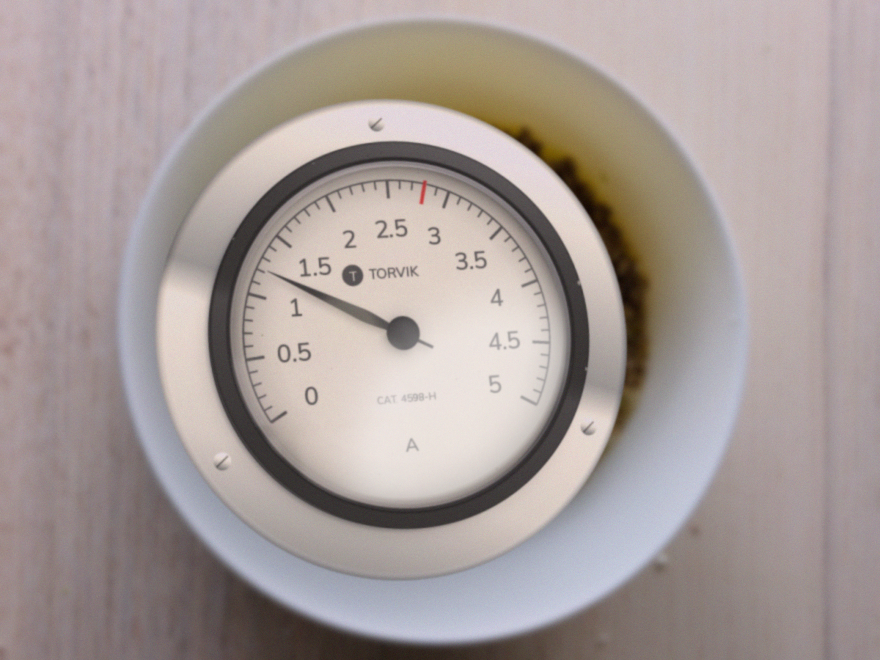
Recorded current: 1.2
